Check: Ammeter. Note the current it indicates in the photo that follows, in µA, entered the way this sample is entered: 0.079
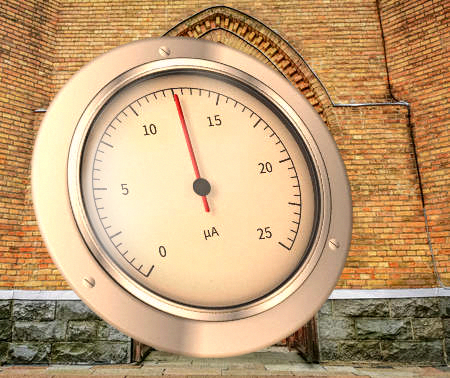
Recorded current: 12.5
